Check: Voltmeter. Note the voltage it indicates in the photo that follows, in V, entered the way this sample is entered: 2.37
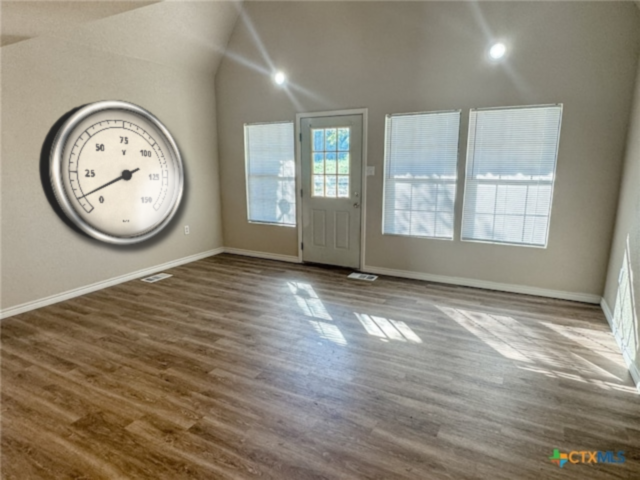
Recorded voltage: 10
